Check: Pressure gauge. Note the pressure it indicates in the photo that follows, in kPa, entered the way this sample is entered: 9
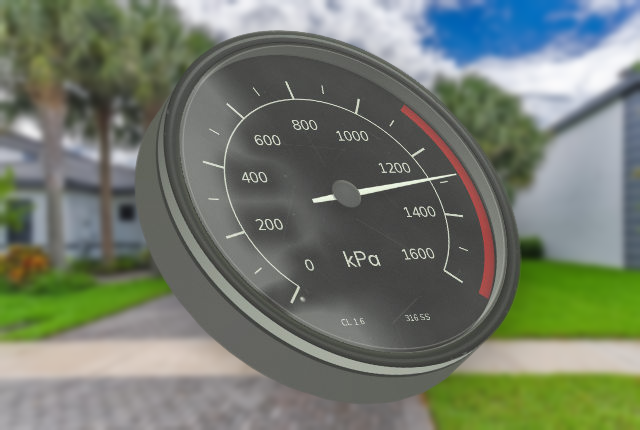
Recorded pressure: 1300
